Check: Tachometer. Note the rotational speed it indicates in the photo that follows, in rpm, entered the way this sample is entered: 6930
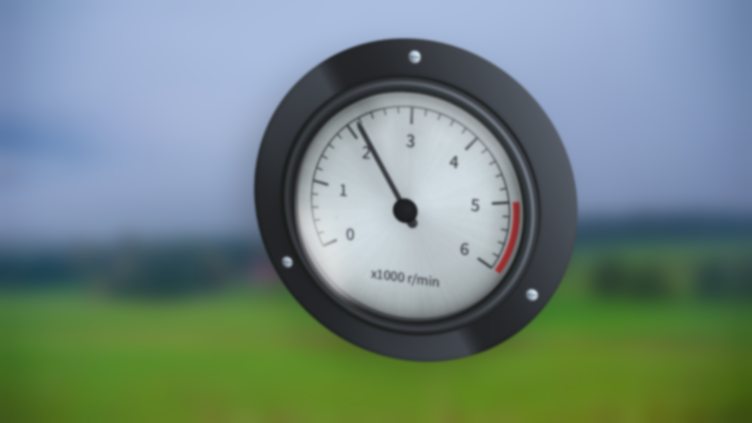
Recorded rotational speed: 2200
